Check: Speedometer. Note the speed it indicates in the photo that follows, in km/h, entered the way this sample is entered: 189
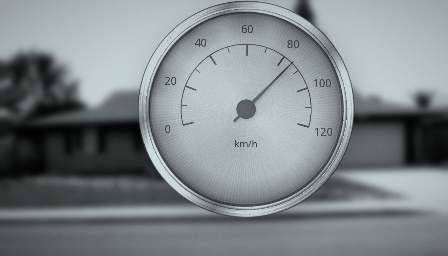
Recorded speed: 85
